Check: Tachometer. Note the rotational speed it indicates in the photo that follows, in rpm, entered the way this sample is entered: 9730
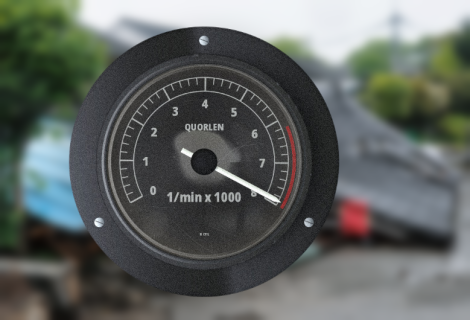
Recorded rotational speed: 7900
